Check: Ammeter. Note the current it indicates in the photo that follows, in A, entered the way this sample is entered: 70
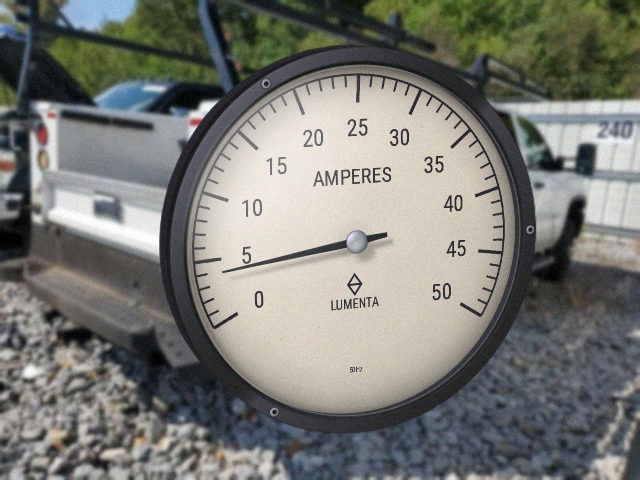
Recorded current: 4
